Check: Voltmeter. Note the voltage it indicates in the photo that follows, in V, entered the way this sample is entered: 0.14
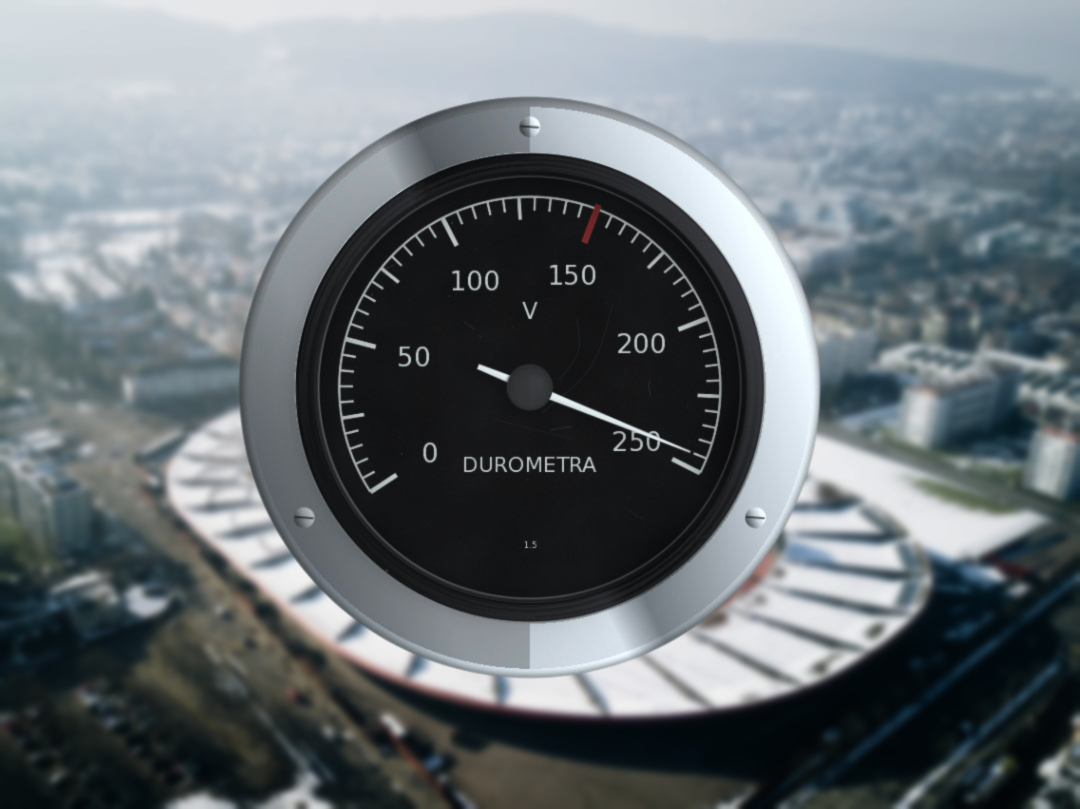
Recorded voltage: 245
